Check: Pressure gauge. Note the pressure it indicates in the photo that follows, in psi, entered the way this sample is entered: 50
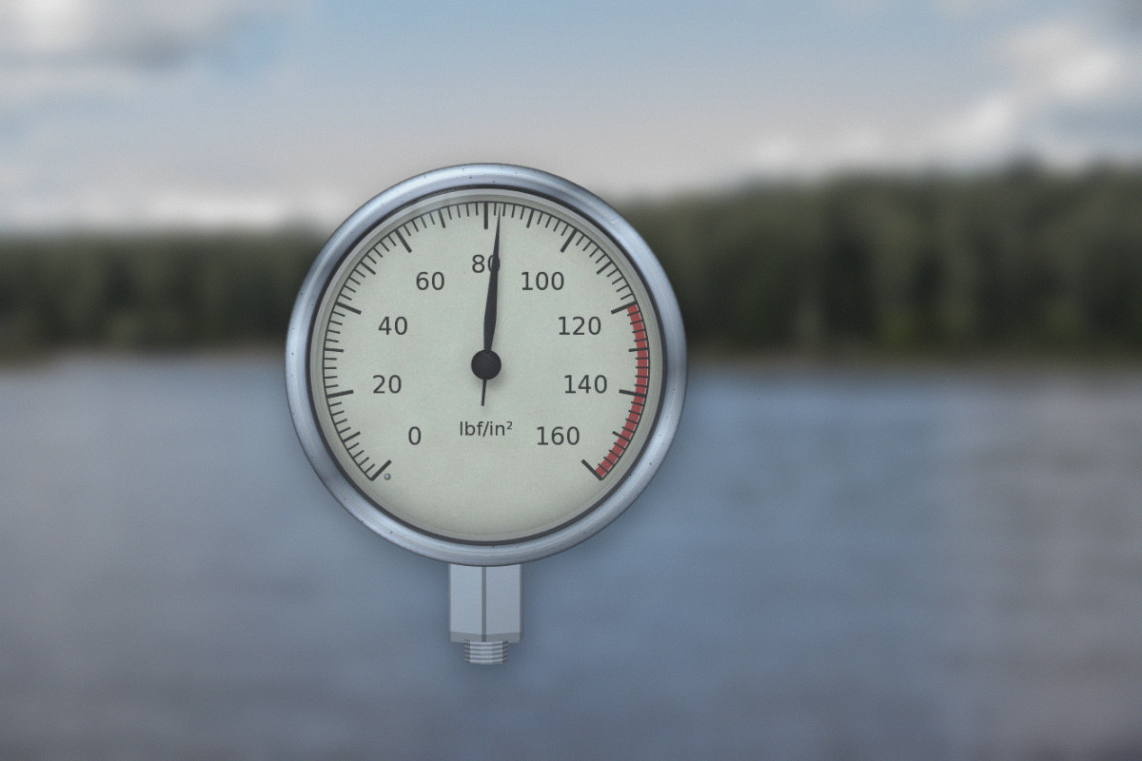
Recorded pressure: 83
